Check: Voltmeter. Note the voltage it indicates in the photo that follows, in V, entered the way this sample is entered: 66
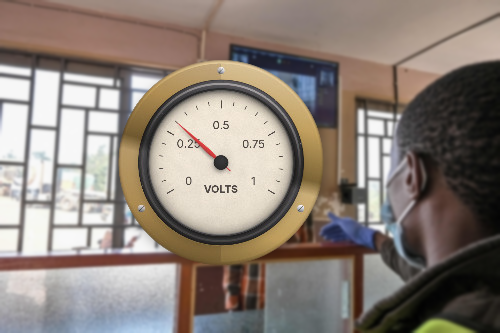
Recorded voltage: 0.3
